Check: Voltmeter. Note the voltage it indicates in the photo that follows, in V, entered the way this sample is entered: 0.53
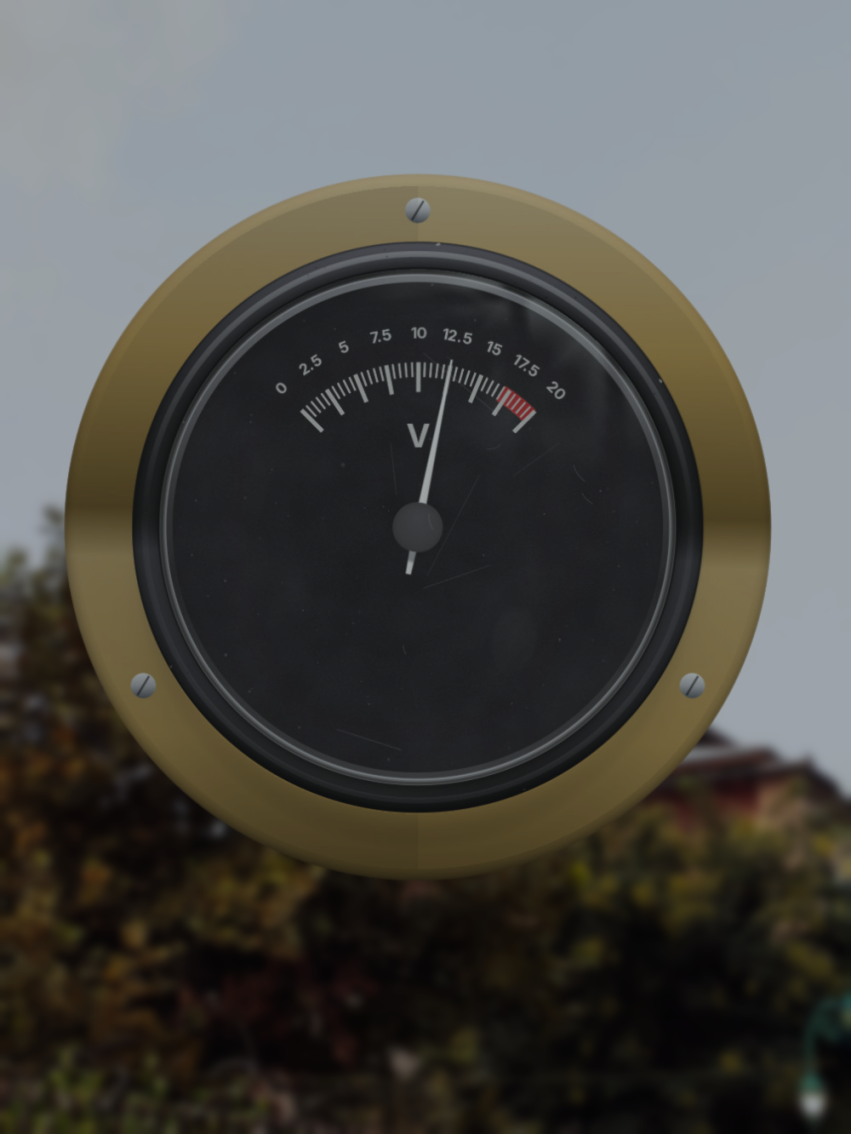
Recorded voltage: 12.5
